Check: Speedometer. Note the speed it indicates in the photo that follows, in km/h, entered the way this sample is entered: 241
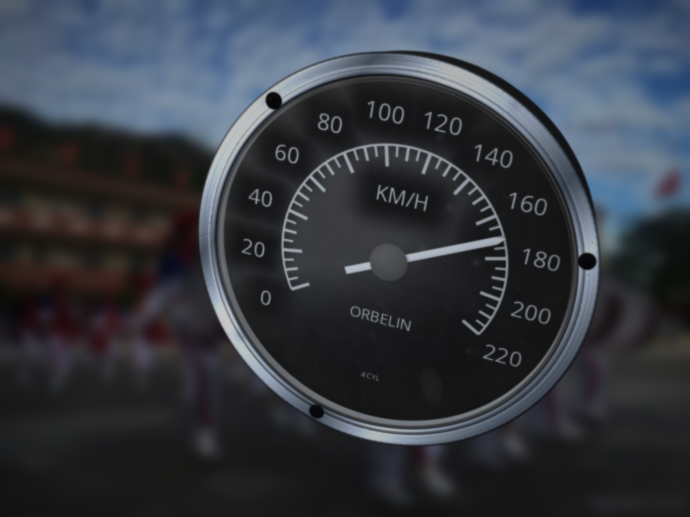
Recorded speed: 170
